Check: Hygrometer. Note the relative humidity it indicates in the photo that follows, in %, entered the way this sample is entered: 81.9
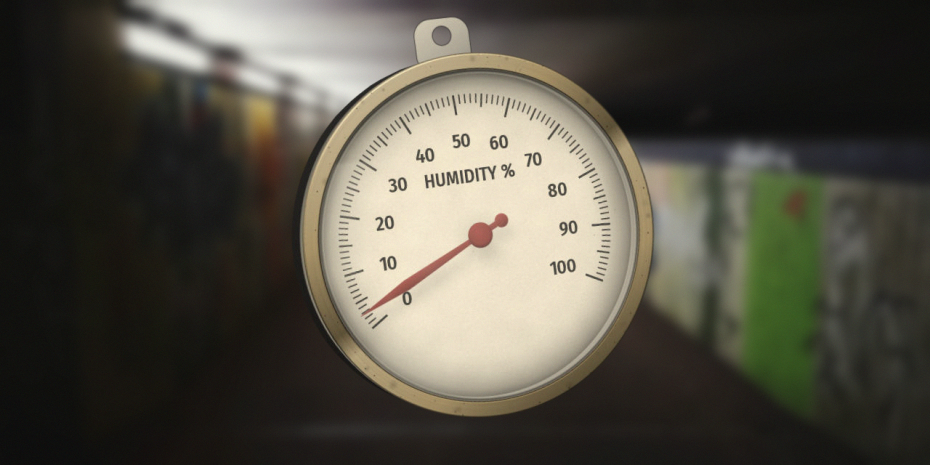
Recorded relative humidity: 3
